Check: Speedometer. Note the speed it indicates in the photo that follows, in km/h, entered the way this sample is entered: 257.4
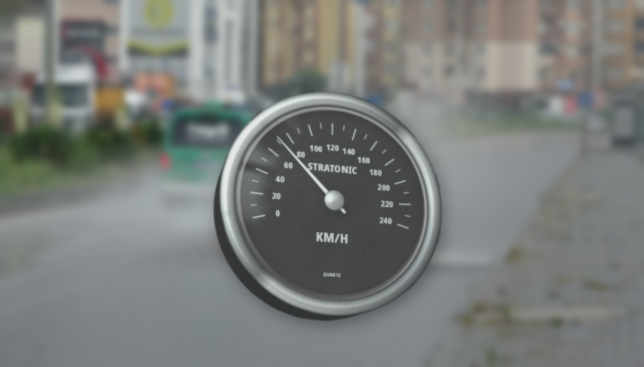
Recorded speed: 70
